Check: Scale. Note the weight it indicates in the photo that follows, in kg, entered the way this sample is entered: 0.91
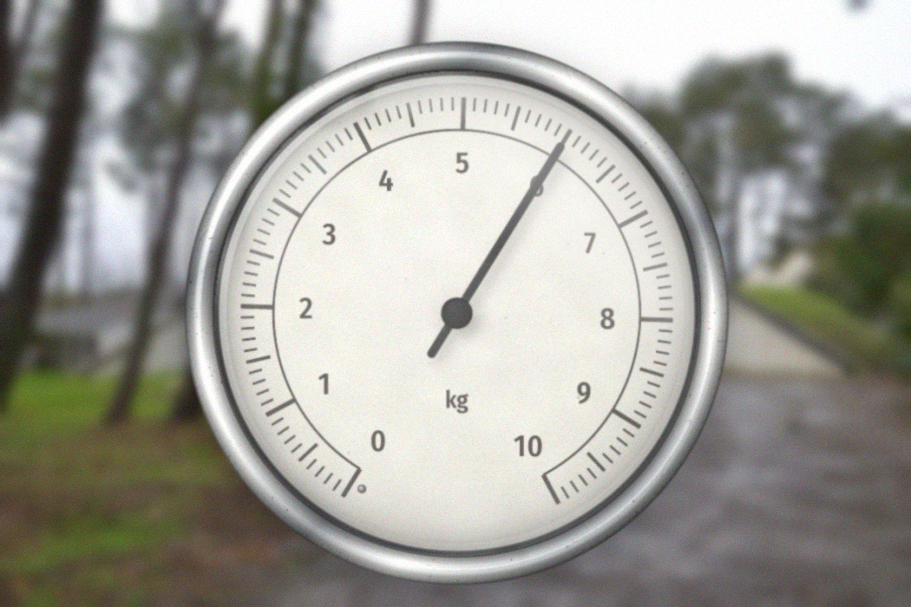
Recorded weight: 6
